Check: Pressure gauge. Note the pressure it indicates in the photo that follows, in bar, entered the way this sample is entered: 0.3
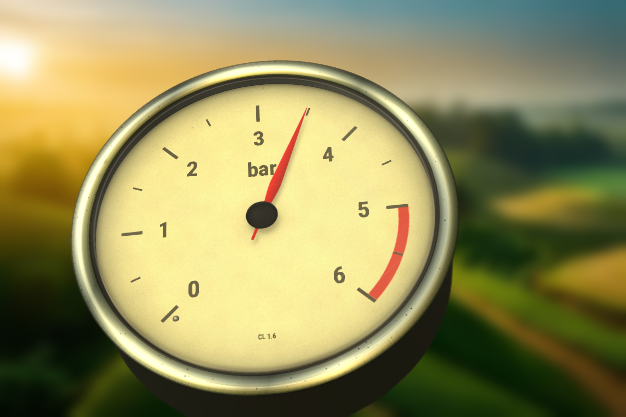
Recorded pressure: 3.5
